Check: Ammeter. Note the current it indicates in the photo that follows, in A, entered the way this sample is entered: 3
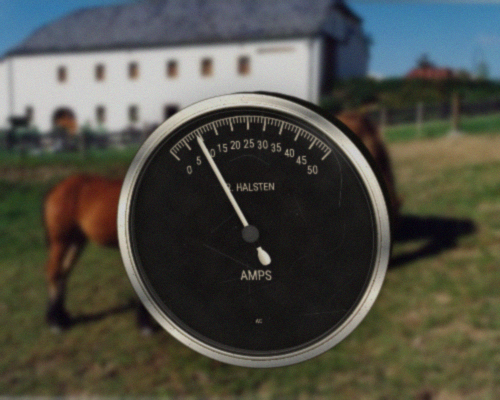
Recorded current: 10
